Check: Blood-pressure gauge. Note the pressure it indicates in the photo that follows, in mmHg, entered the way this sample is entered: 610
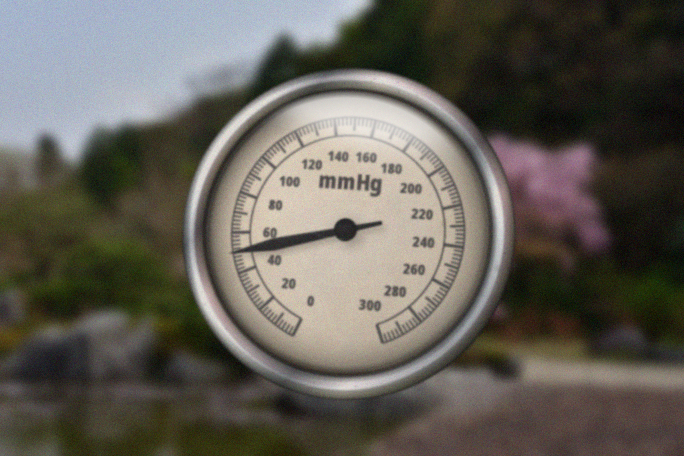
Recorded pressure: 50
